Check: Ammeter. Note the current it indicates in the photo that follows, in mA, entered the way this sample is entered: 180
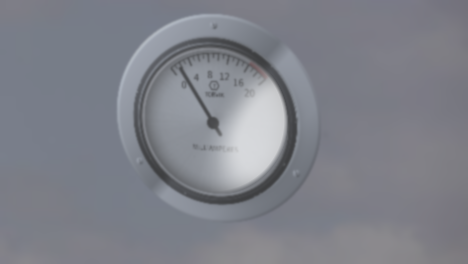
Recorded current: 2
